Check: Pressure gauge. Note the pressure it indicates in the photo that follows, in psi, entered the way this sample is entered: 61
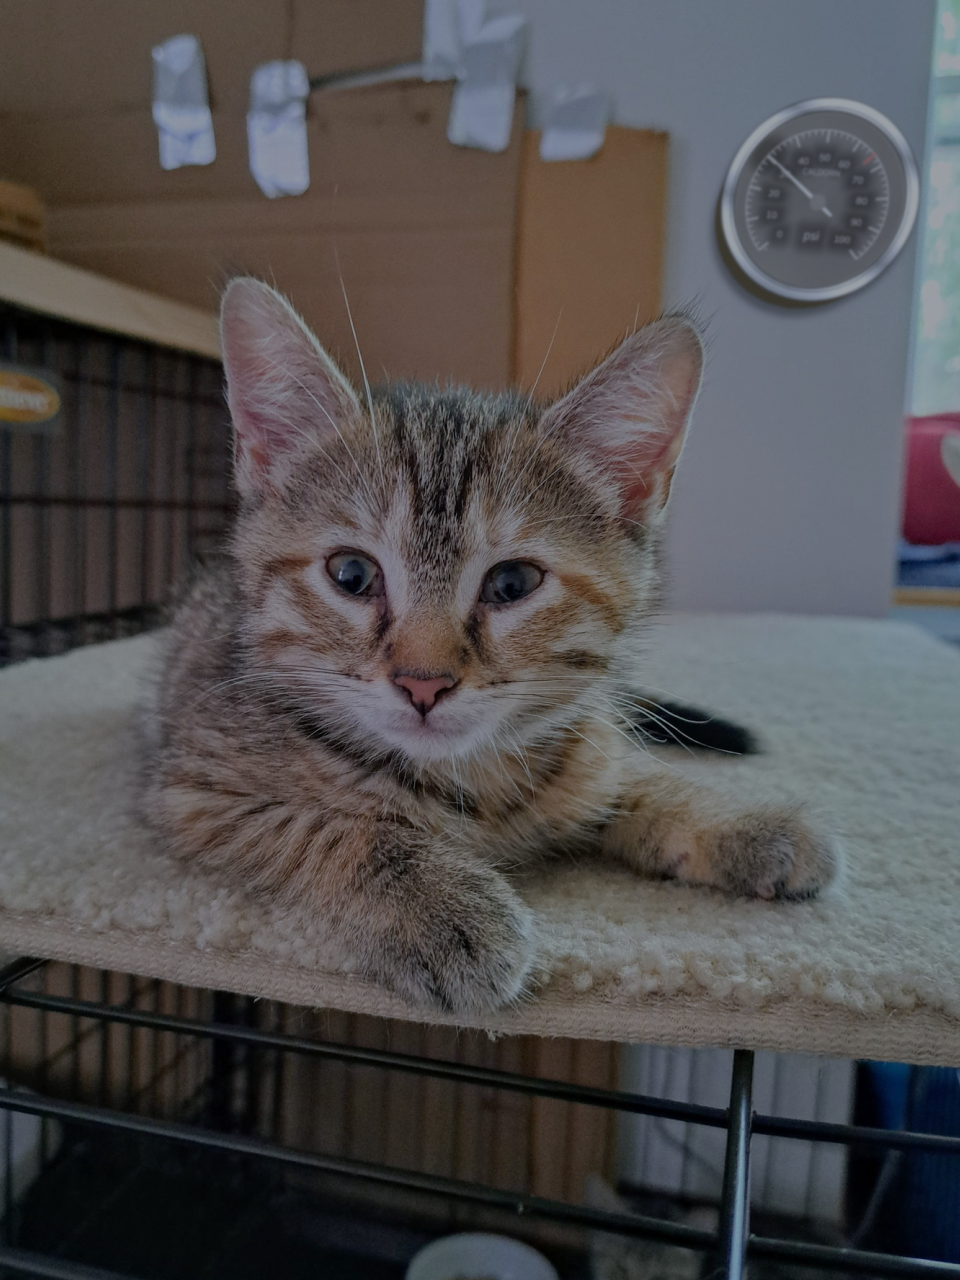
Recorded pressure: 30
